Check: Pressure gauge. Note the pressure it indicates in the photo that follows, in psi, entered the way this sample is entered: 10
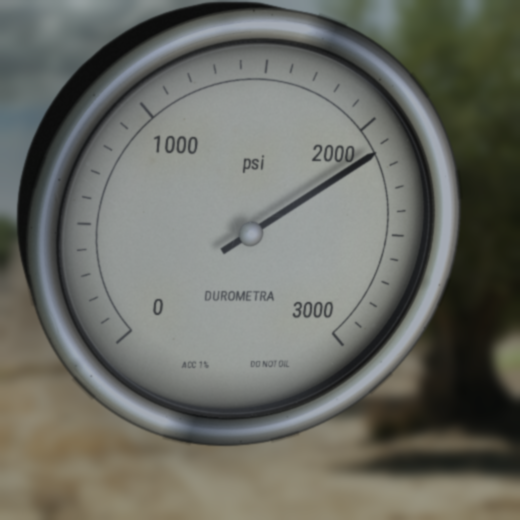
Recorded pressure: 2100
